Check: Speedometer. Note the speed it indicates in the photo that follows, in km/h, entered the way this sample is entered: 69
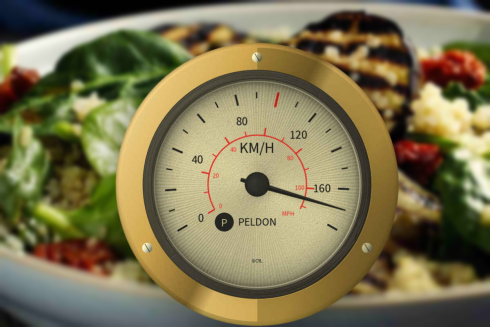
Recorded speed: 170
